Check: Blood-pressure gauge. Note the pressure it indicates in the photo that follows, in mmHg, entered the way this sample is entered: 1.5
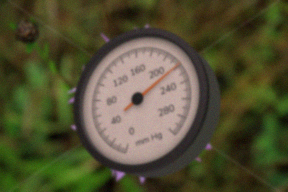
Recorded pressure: 220
